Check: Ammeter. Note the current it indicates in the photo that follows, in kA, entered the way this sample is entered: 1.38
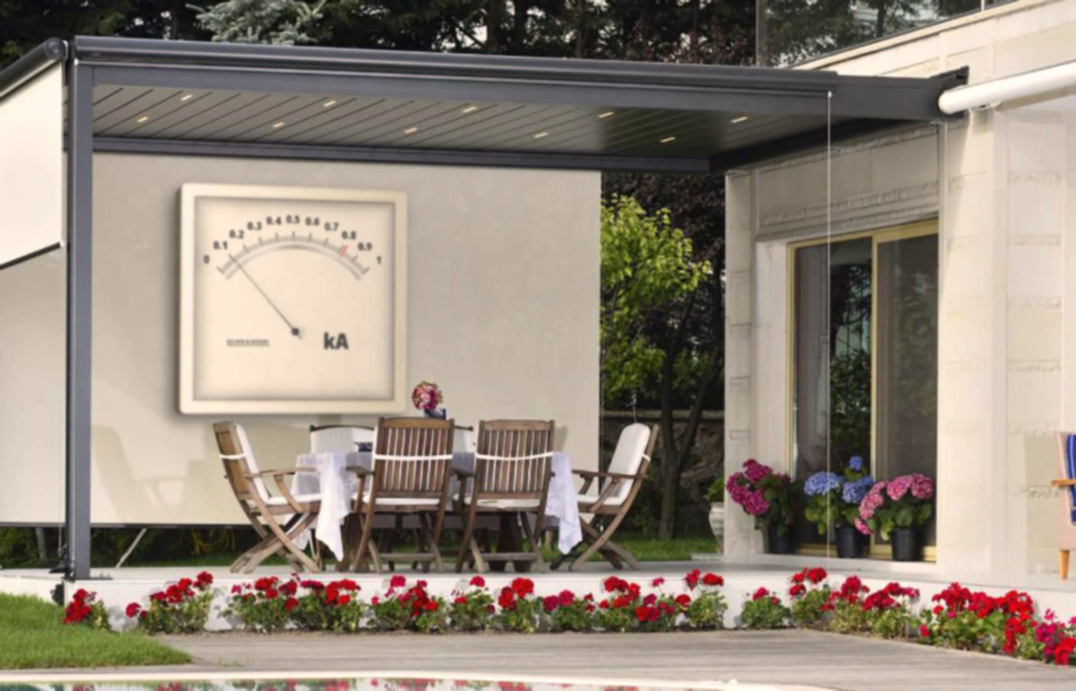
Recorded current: 0.1
